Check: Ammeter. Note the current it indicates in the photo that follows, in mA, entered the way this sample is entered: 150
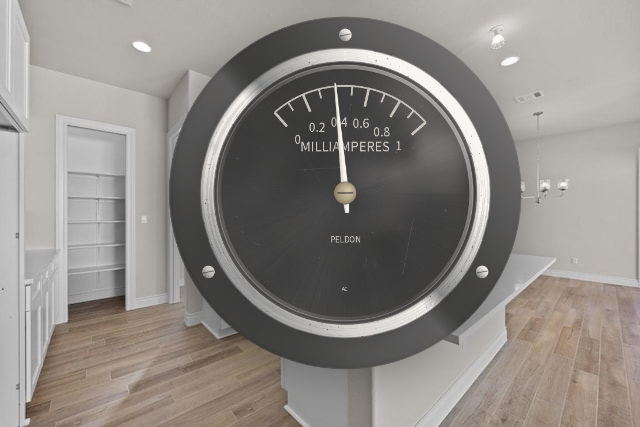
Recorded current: 0.4
